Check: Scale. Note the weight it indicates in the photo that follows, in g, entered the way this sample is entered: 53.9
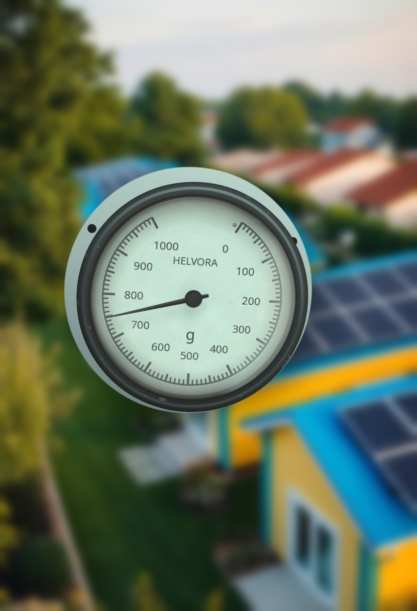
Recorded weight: 750
